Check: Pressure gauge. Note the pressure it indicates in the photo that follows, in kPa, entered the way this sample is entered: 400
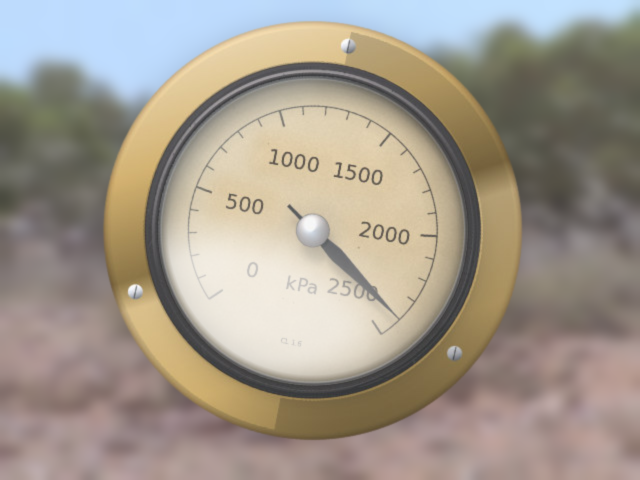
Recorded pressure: 2400
